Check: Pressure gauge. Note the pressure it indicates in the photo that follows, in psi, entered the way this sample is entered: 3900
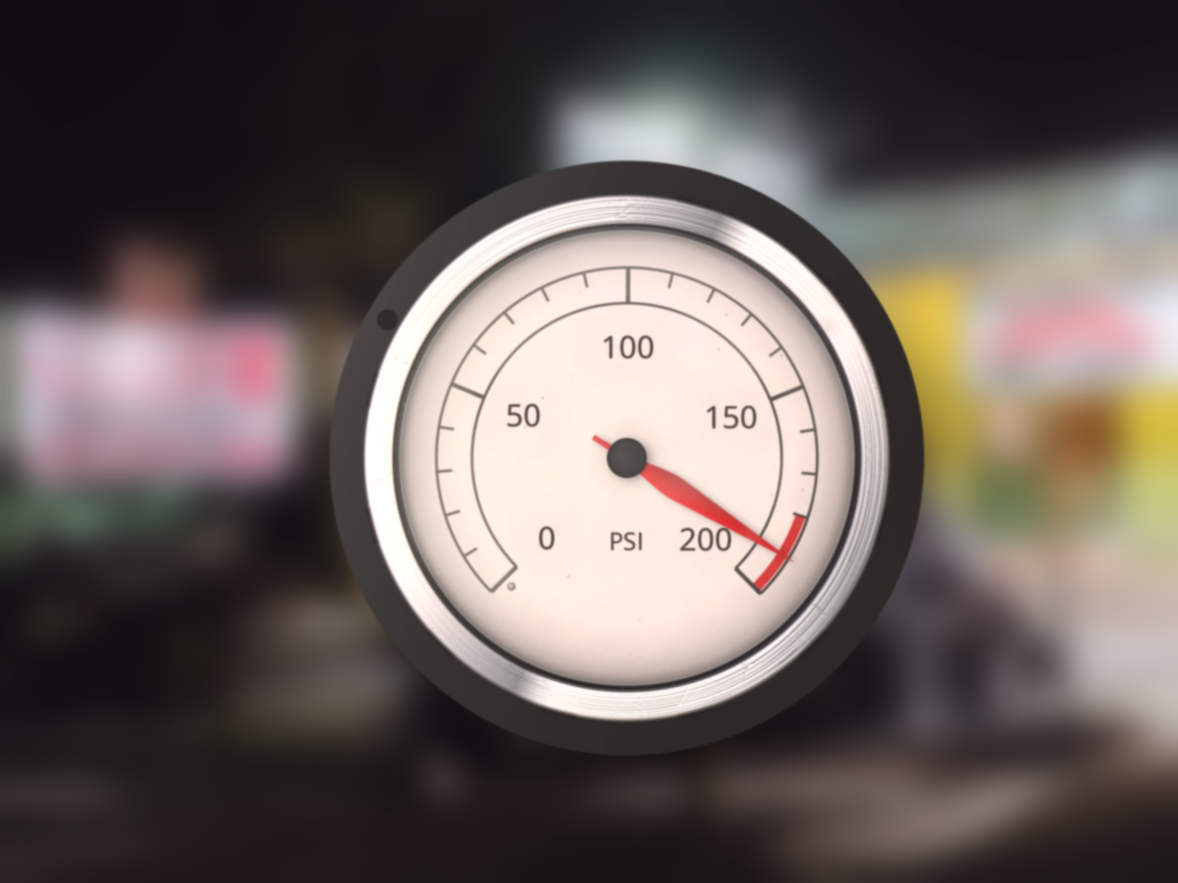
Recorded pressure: 190
